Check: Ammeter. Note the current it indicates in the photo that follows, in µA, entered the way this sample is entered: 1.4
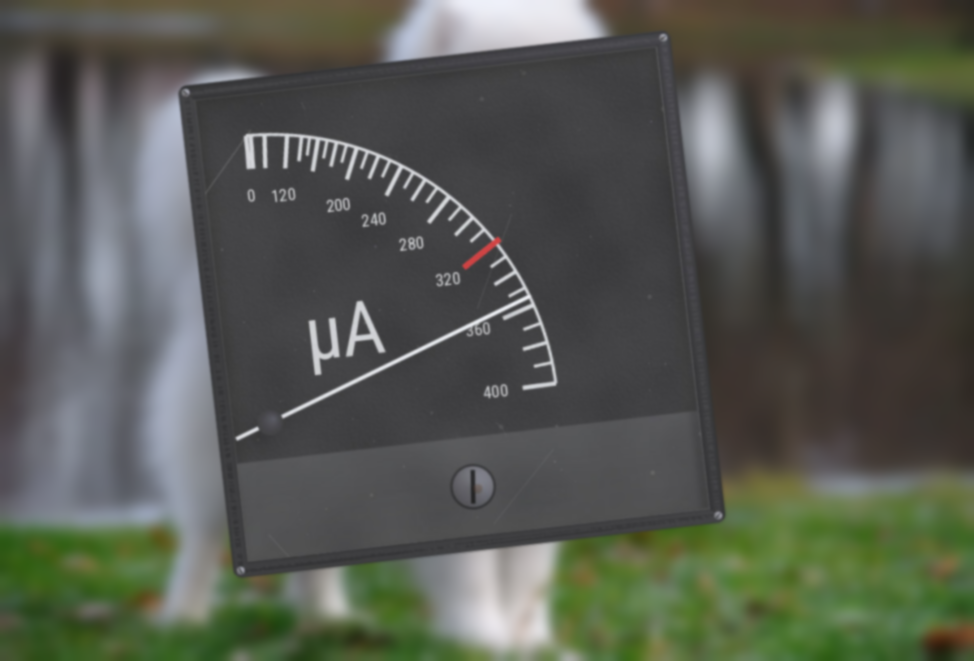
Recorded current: 355
